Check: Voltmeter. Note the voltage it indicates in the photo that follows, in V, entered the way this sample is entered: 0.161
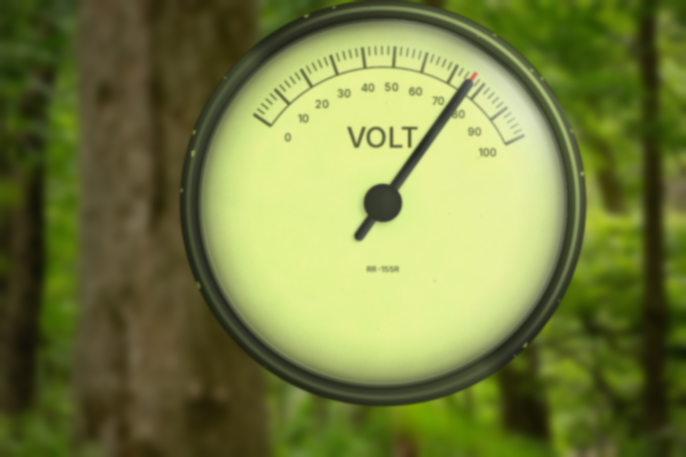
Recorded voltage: 76
